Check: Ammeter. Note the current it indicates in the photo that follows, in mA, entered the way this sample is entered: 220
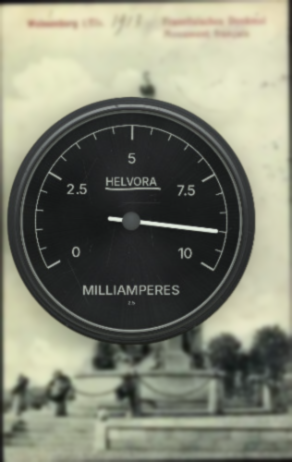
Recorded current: 9
